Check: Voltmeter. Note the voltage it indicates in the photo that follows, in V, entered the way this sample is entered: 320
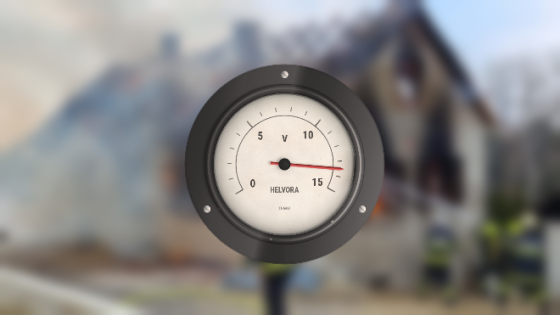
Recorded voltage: 13.5
